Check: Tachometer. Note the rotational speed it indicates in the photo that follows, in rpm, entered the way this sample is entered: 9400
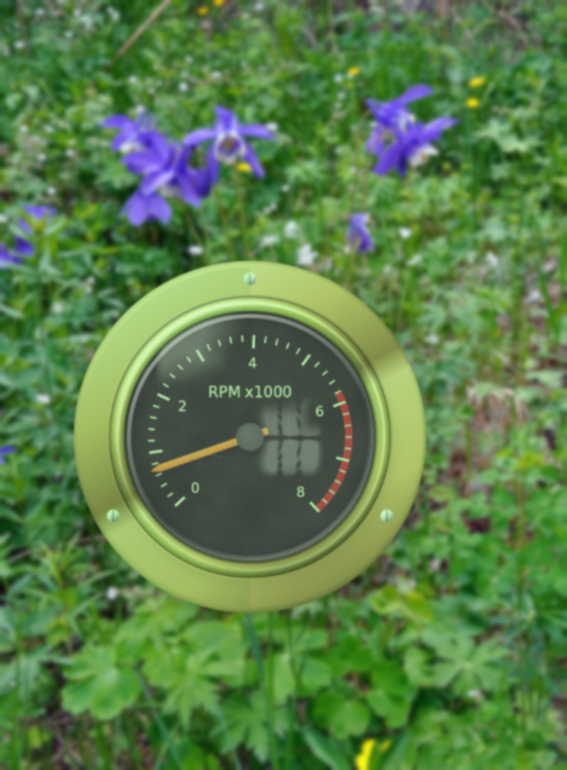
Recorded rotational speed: 700
